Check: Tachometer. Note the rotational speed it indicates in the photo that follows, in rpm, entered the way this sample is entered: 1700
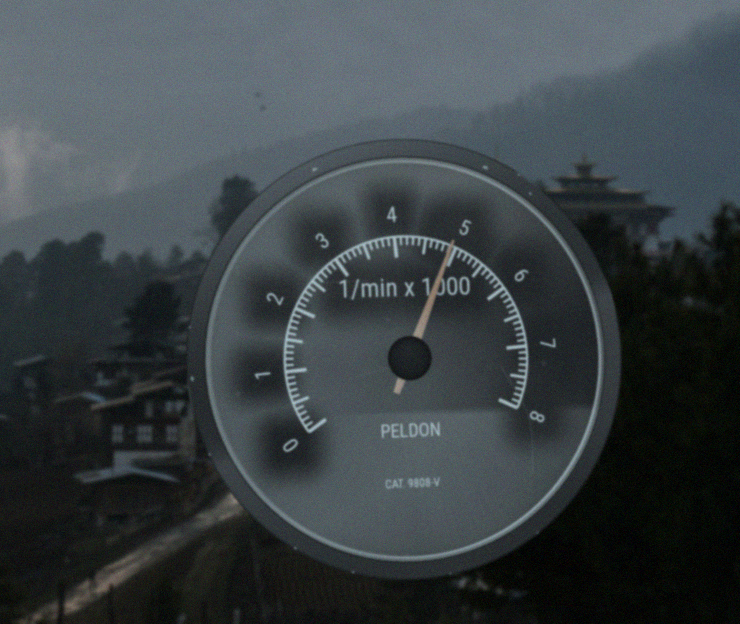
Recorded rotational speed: 4900
